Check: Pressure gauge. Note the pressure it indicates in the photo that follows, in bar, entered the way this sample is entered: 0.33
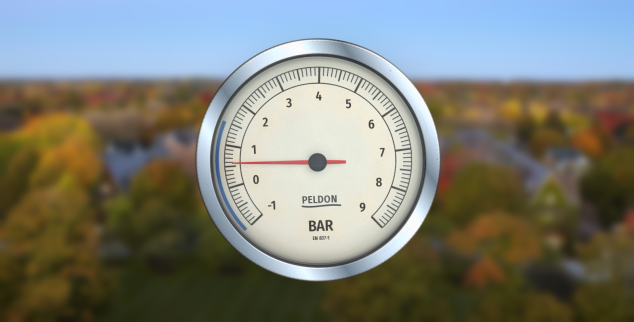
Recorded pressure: 0.6
